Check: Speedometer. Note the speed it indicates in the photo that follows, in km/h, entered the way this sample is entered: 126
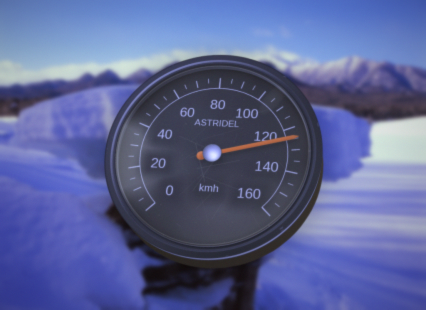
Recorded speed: 125
